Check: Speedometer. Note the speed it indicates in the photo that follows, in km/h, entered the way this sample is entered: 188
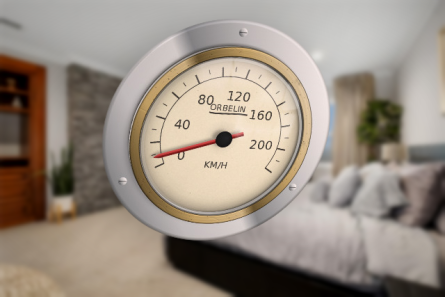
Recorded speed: 10
